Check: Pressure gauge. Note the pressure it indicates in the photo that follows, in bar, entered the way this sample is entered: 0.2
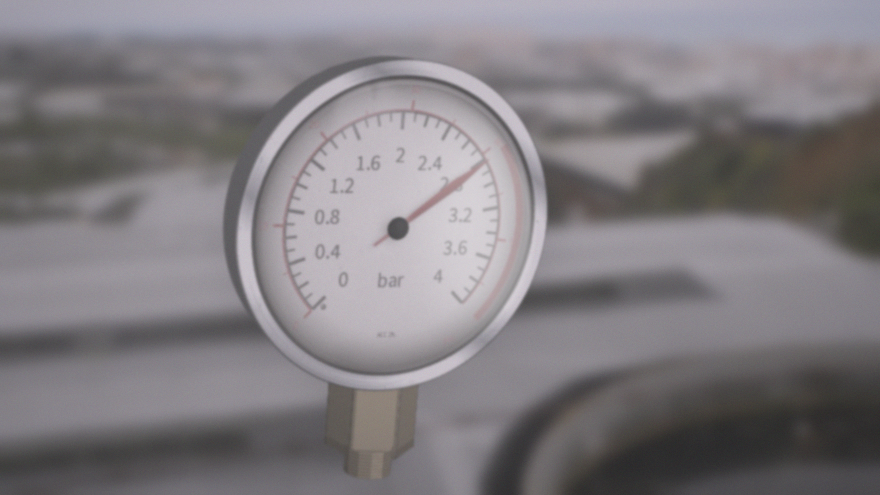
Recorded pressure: 2.8
